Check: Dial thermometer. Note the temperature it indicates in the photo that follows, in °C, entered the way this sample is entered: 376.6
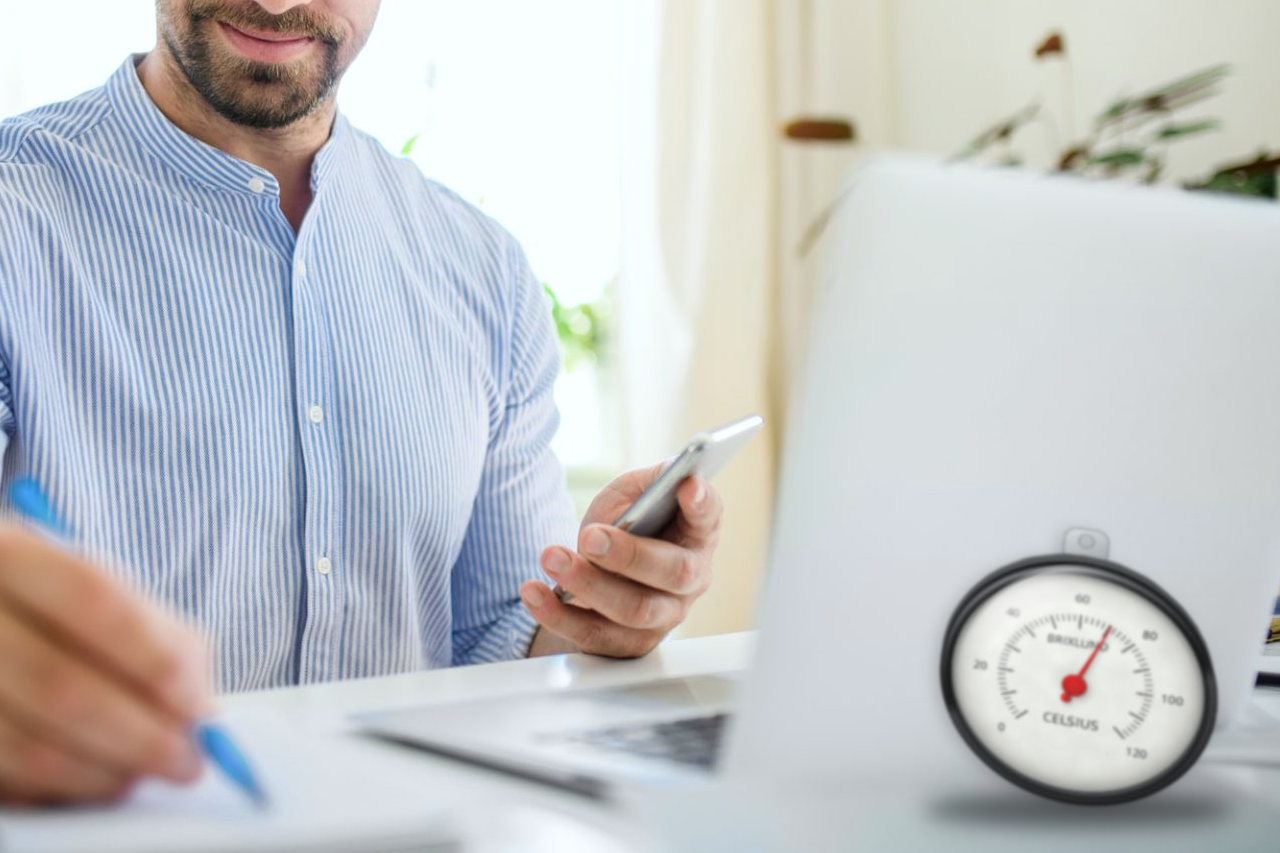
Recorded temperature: 70
